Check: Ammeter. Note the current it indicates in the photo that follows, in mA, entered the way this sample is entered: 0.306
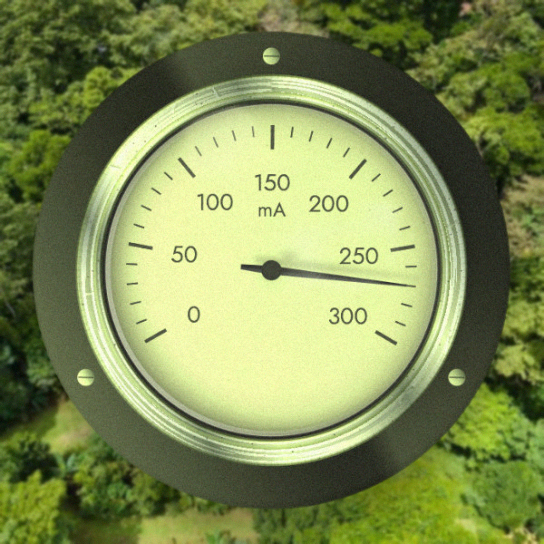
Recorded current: 270
